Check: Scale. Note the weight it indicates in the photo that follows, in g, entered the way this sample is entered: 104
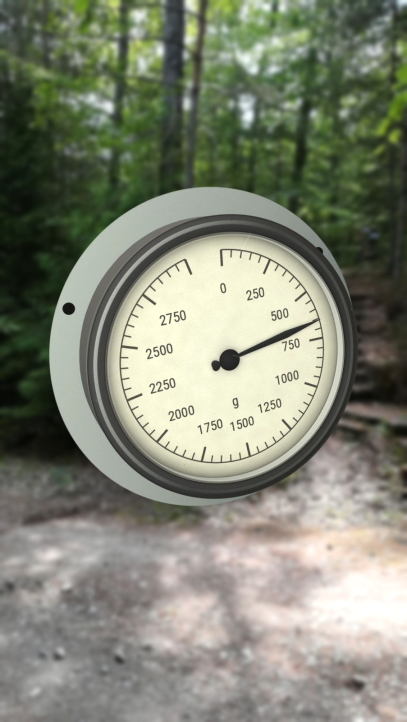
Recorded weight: 650
